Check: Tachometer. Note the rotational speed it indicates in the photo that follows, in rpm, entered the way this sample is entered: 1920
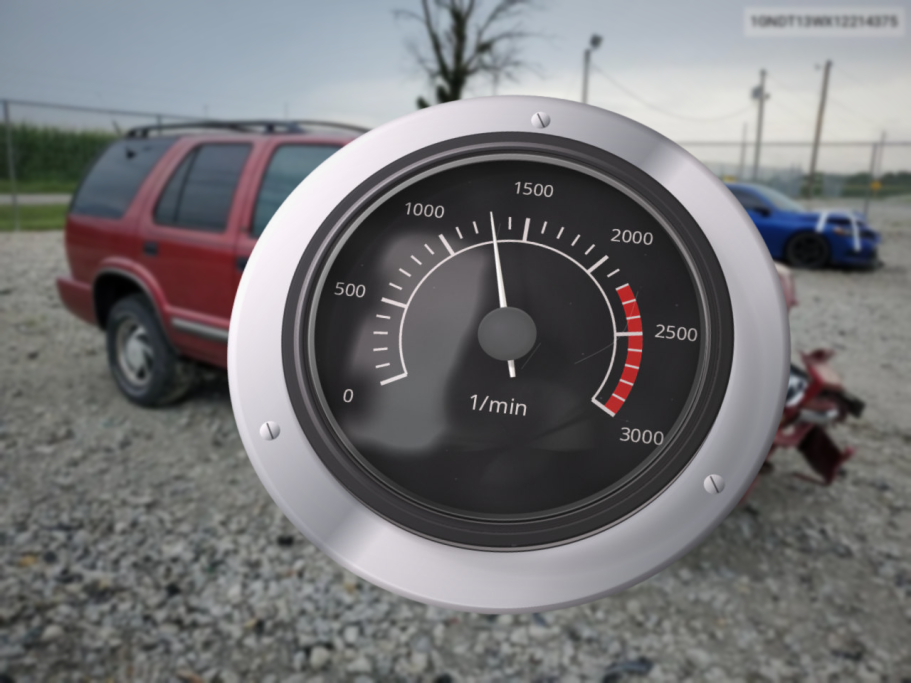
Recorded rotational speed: 1300
